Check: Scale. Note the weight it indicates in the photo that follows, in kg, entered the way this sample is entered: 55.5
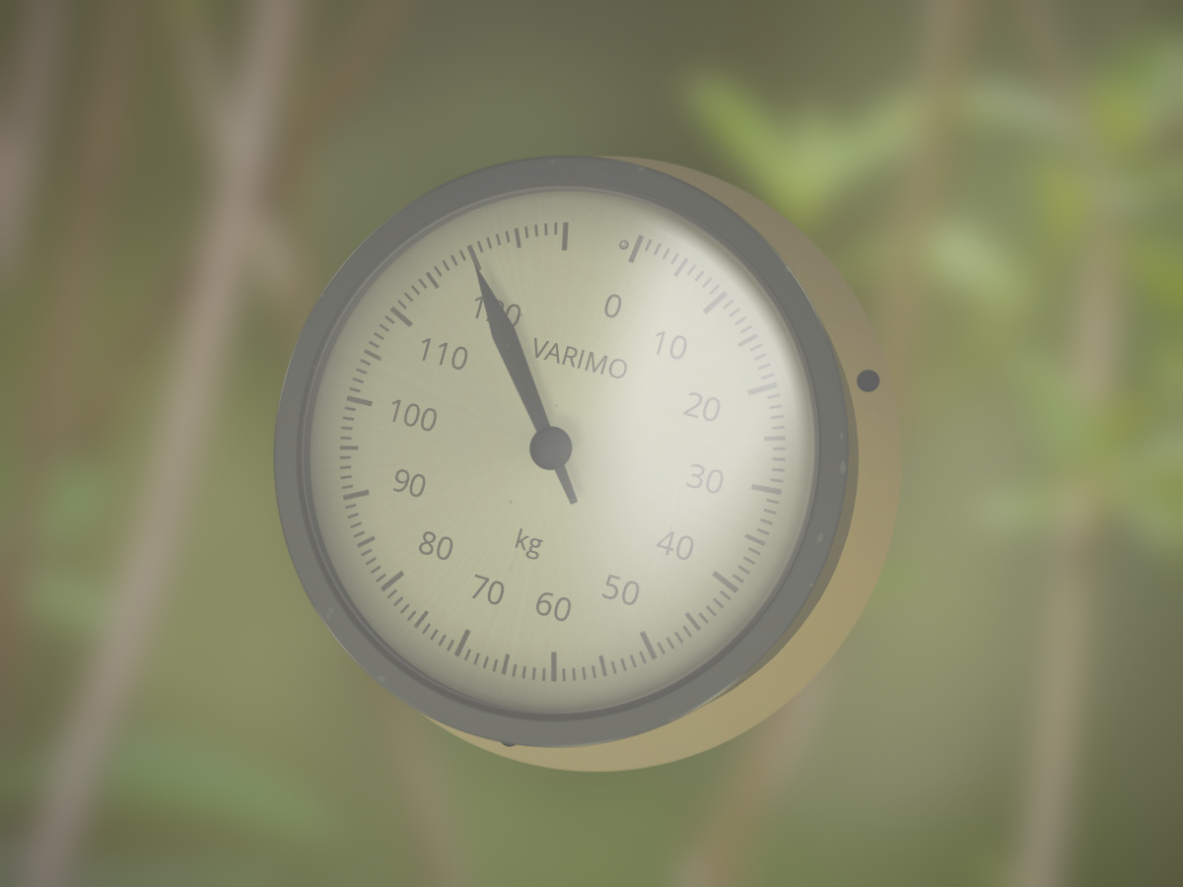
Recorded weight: 120
